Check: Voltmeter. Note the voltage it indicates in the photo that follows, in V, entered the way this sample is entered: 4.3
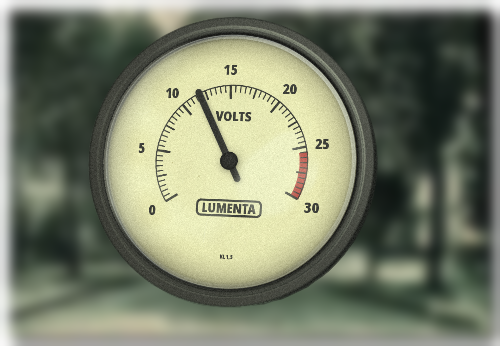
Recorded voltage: 12
